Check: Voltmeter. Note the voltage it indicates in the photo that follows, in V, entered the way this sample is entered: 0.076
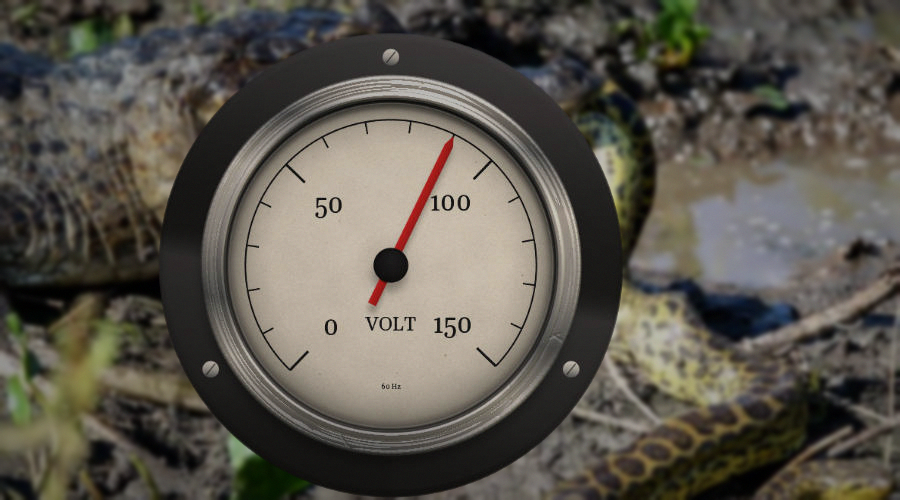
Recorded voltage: 90
